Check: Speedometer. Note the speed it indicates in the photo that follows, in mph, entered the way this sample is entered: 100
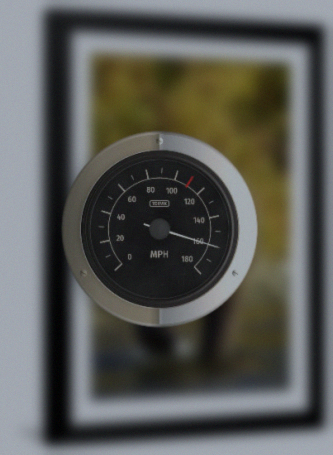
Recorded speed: 160
